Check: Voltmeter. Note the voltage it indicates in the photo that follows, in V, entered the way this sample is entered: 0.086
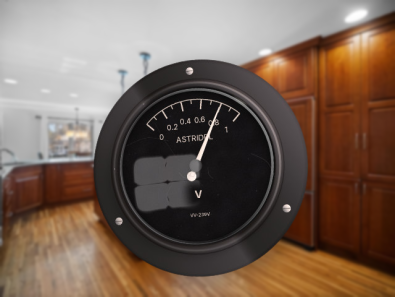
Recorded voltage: 0.8
